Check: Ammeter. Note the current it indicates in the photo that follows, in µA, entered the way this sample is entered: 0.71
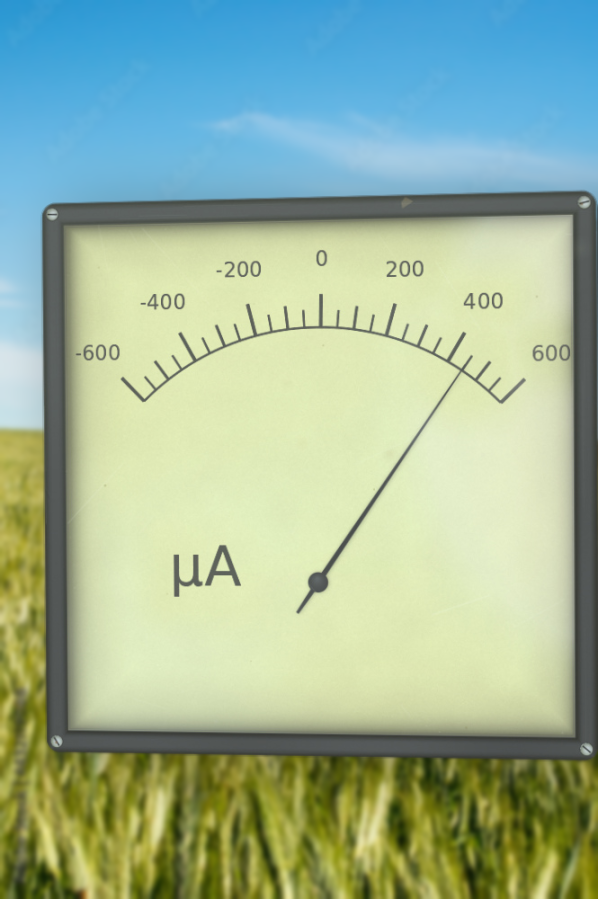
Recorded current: 450
